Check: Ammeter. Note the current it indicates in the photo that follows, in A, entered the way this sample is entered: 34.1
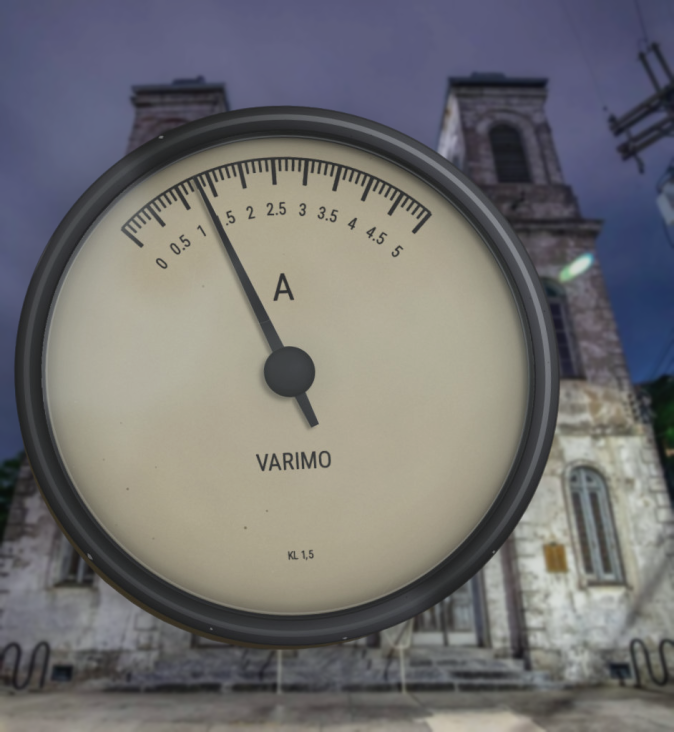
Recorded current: 1.3
